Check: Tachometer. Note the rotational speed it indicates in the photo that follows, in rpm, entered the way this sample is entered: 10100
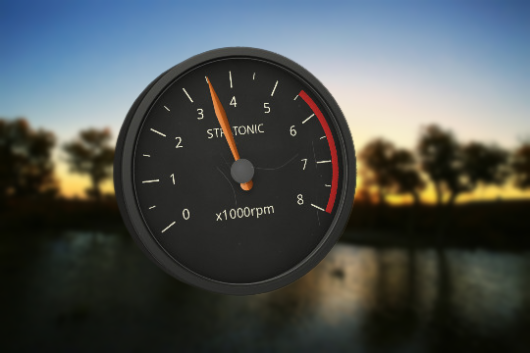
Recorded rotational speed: 3500
